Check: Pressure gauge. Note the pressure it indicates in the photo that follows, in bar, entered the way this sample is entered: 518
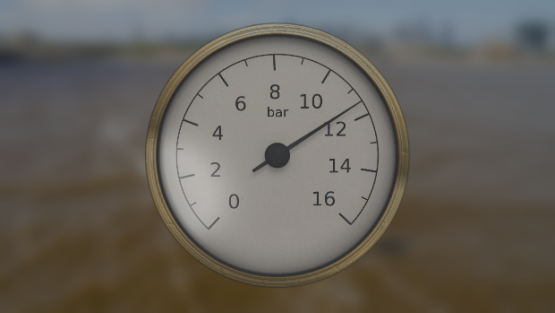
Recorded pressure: 11.5
